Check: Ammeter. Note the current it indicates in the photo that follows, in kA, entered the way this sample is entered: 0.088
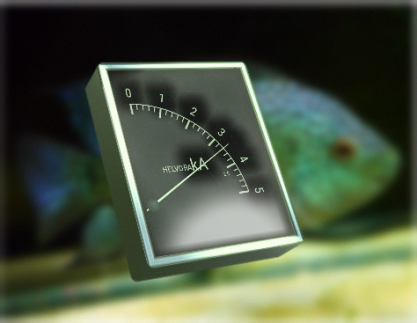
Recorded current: 3.4
